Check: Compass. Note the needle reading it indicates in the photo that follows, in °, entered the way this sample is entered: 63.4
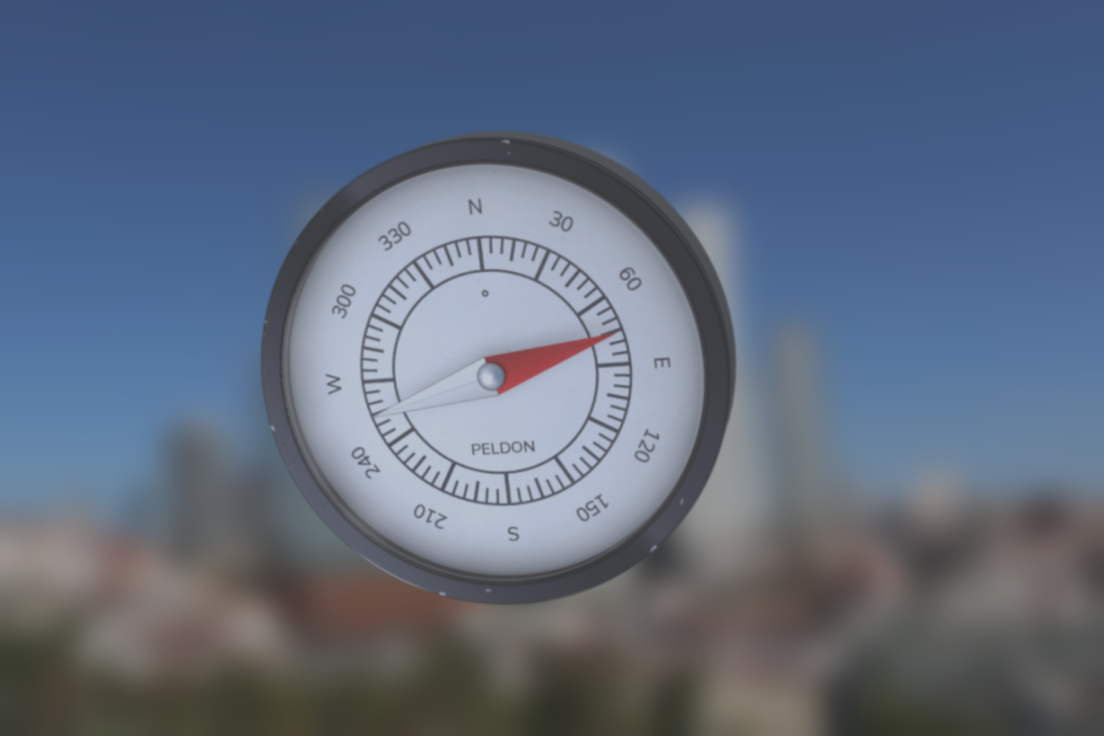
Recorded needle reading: 75
